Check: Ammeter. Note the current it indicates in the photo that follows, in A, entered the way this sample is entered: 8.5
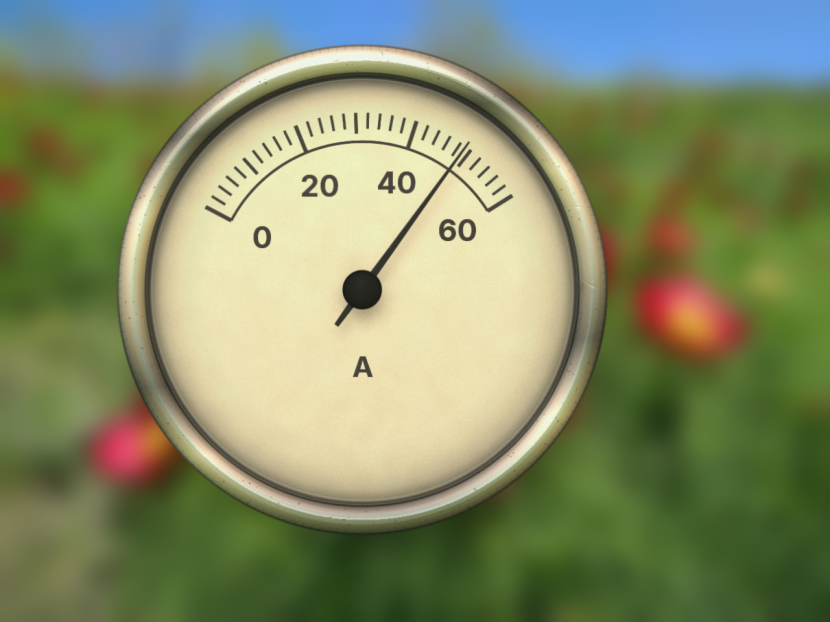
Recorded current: 49
